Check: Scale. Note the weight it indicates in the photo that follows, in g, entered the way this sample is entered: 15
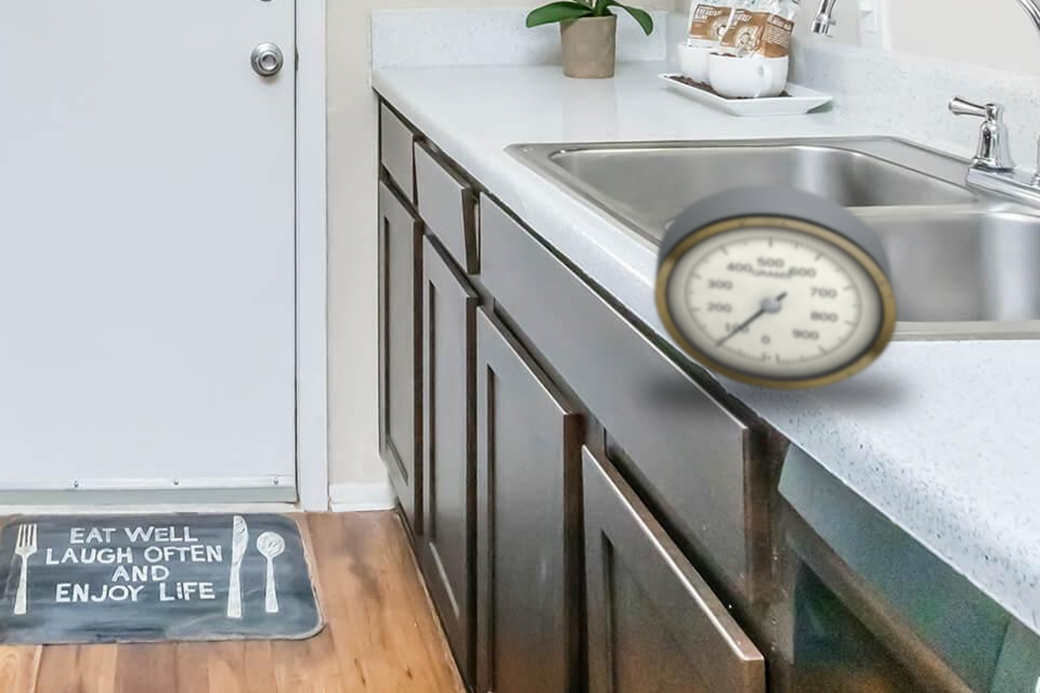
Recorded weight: 100
